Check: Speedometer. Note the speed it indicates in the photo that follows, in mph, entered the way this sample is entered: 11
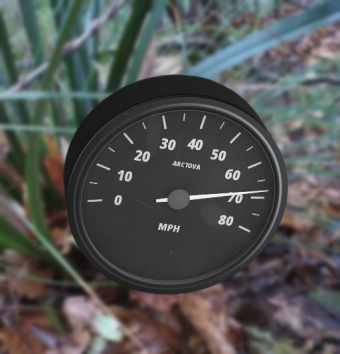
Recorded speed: 67.5
